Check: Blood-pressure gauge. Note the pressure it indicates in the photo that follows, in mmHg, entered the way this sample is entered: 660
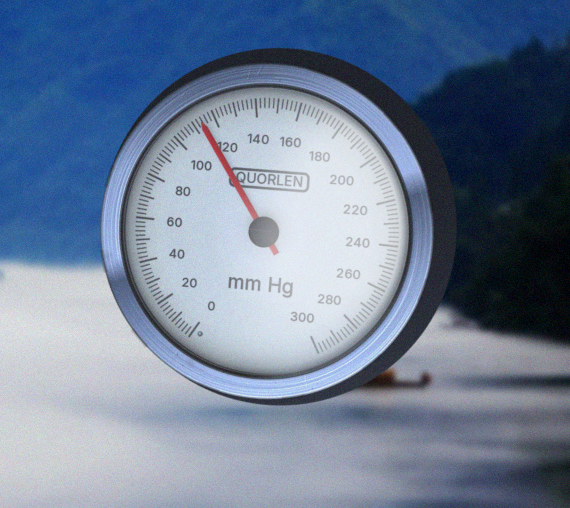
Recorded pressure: 114
